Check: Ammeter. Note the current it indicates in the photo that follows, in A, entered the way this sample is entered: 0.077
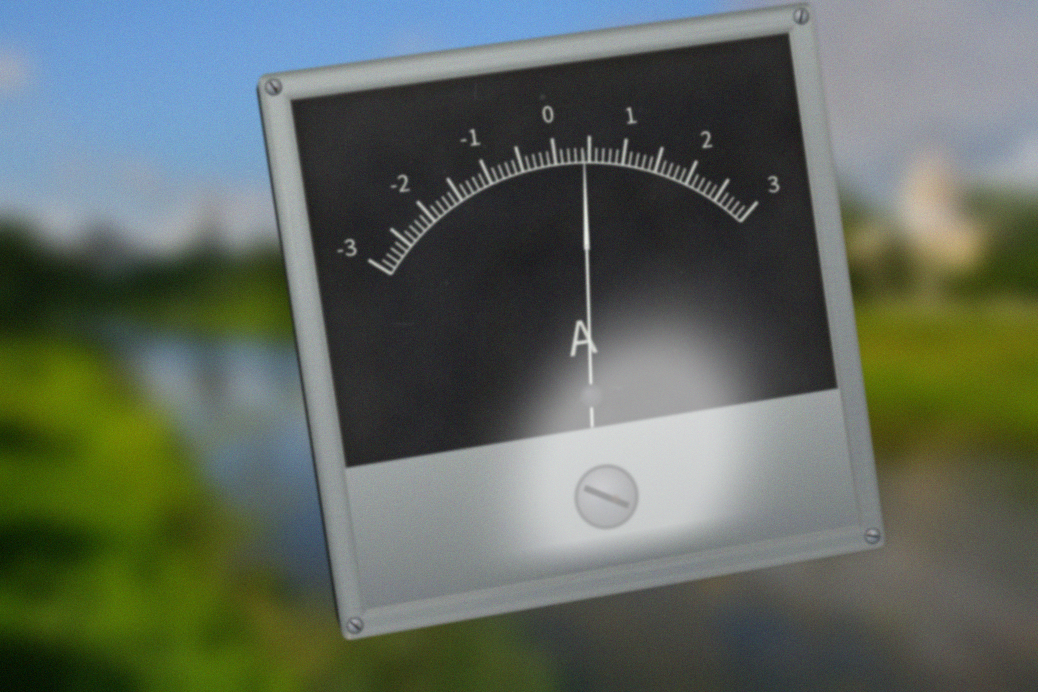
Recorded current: 0.4
